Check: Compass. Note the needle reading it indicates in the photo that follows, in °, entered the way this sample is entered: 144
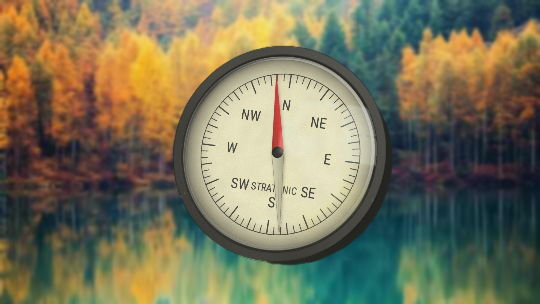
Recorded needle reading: 350
